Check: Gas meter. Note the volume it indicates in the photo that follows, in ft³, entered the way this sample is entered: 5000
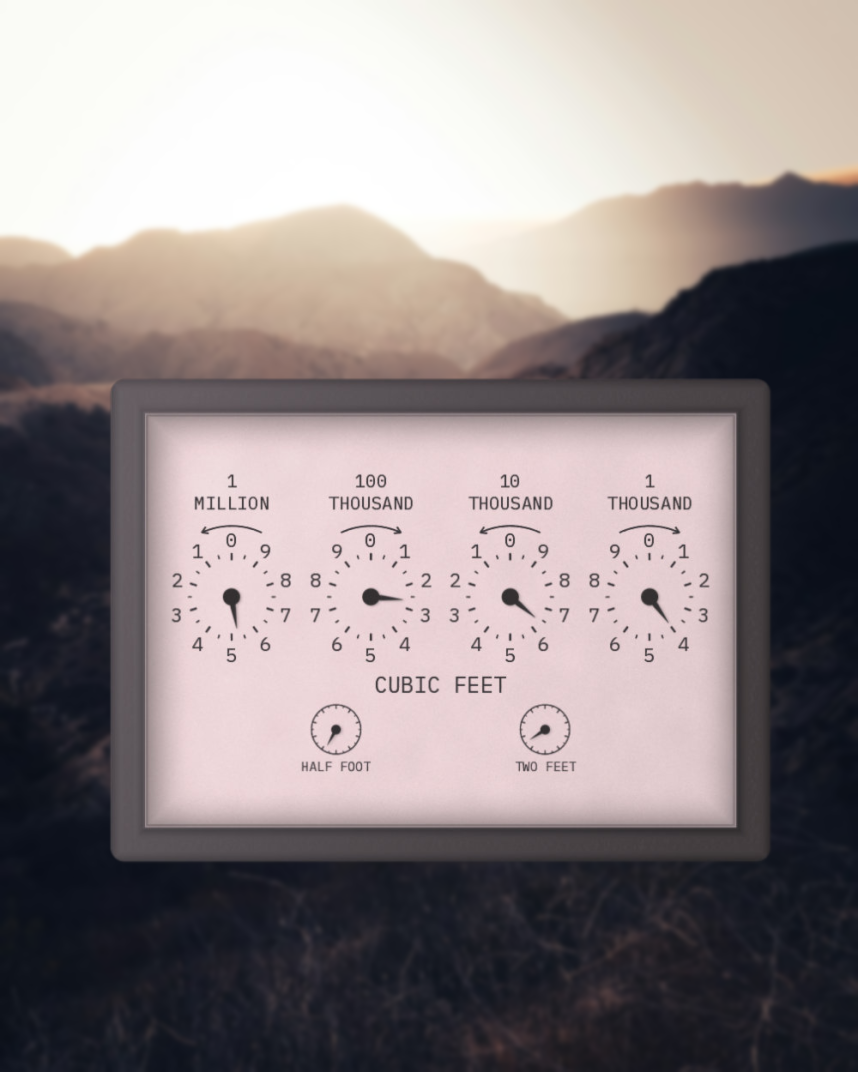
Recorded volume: 526400
